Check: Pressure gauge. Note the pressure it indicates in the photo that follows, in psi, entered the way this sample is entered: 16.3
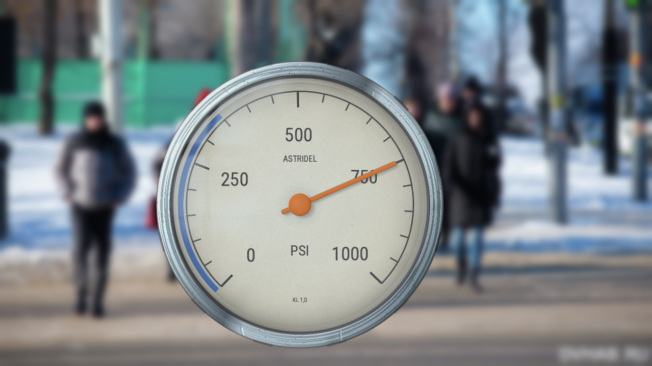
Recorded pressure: 750
